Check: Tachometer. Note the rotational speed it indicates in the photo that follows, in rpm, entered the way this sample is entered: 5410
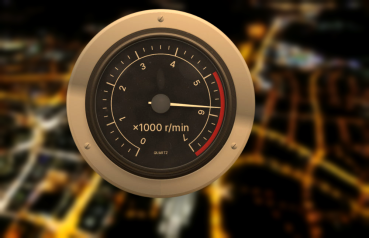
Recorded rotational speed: 5800
